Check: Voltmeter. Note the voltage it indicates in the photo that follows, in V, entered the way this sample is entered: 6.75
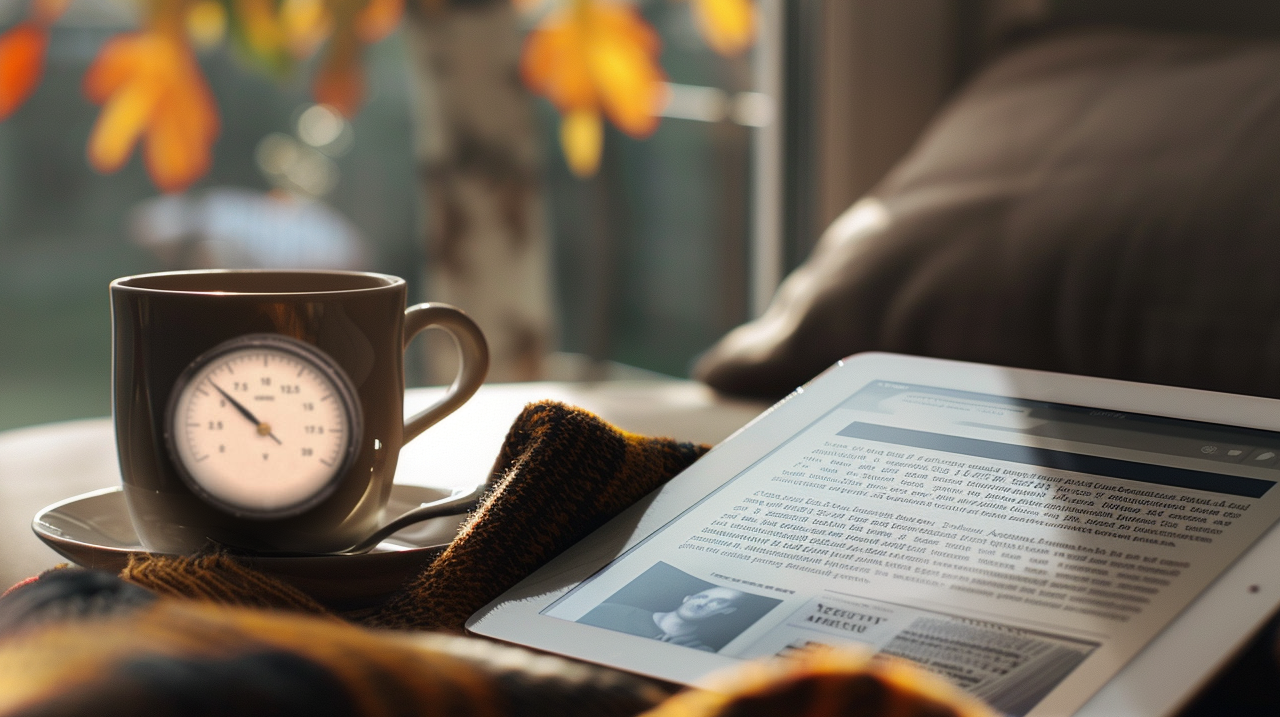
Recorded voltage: 6
